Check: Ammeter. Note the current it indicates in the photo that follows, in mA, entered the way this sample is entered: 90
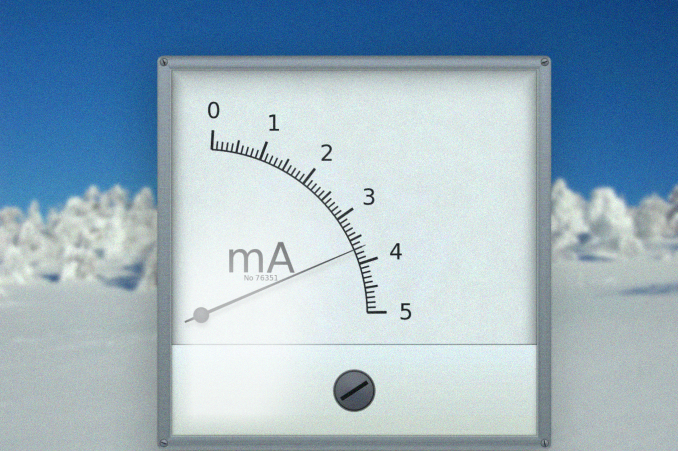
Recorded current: 3.7
